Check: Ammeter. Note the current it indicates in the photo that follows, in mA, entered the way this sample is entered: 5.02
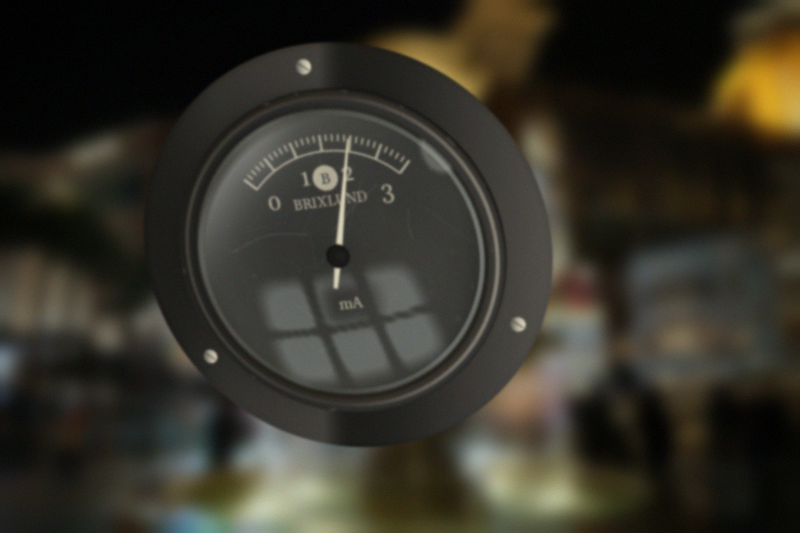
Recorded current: 2
